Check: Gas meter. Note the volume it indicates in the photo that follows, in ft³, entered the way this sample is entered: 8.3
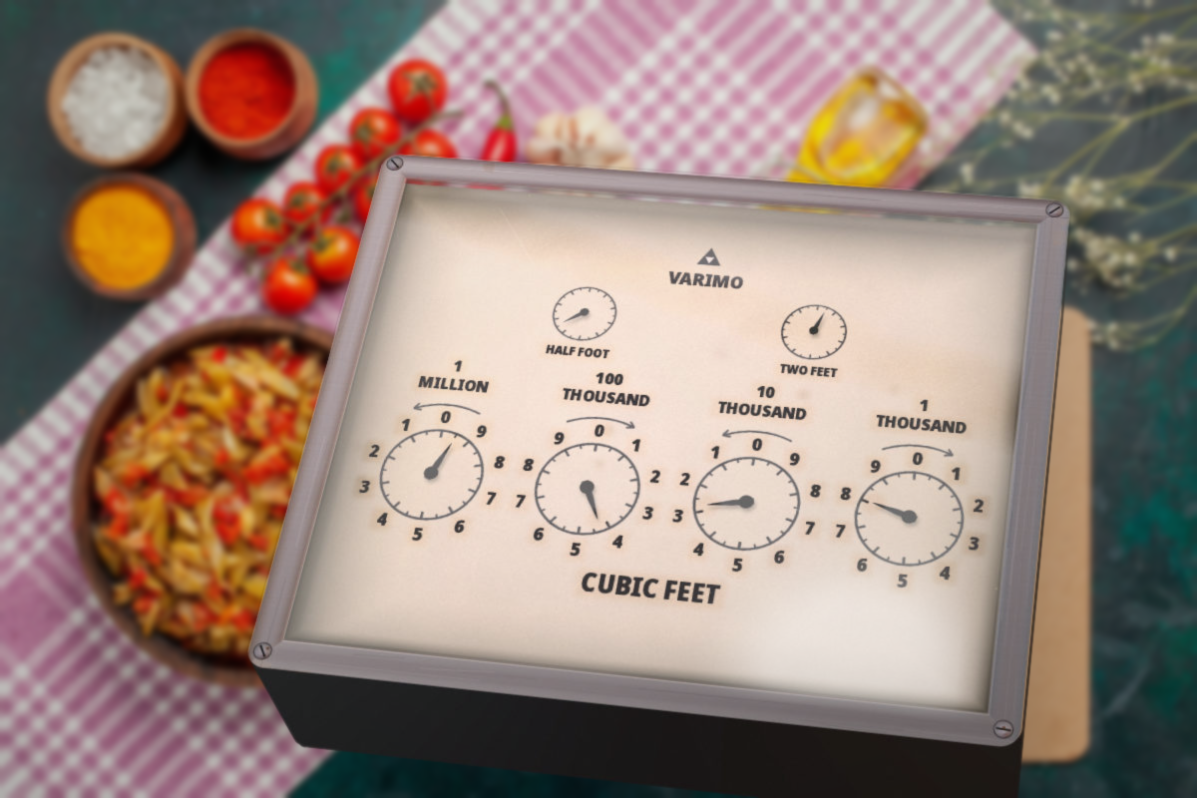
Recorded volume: 942800
